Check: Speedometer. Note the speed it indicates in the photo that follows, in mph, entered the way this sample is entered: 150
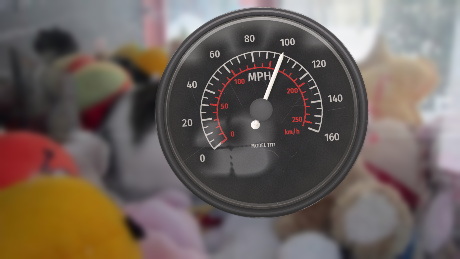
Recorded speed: 100
